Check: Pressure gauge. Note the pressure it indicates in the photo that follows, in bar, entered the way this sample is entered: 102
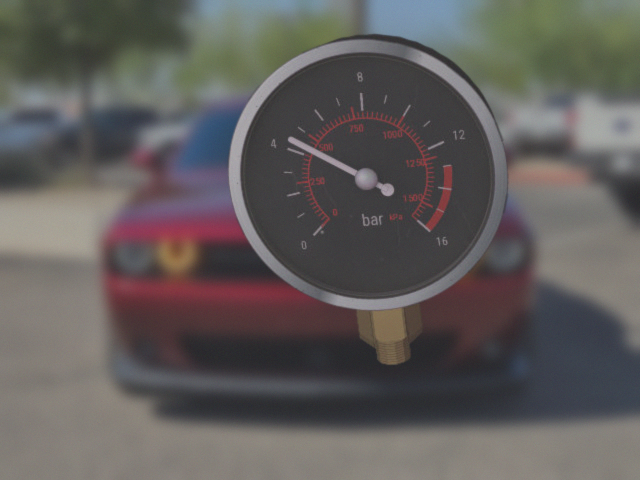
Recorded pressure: 4.5
